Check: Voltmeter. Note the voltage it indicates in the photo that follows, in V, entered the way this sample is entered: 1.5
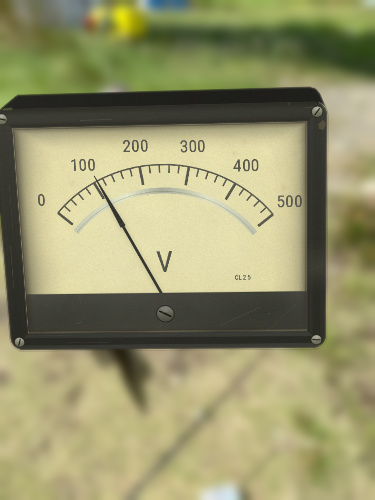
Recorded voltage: 110
